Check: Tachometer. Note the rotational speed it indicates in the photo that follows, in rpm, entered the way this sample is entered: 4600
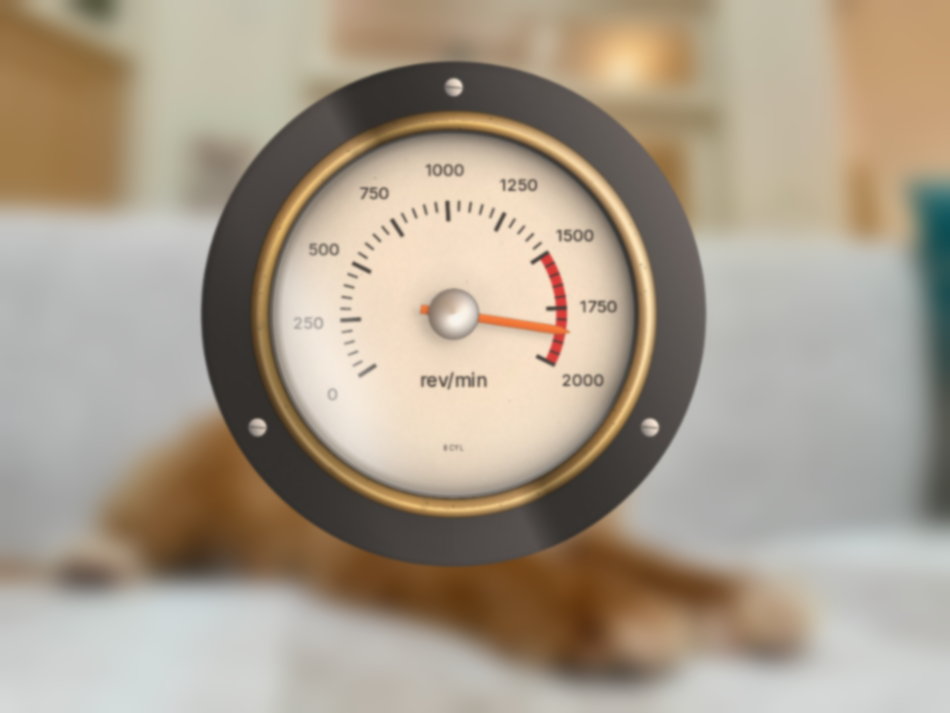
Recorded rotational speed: 1850
